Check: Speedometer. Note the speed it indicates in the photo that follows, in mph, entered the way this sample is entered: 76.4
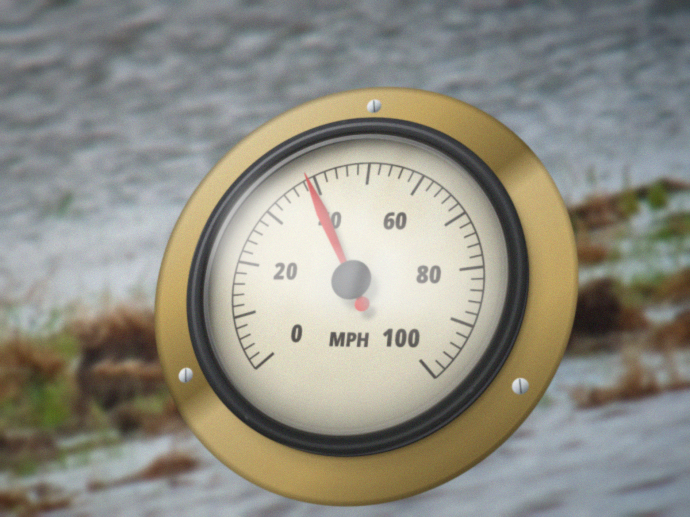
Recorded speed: 39
